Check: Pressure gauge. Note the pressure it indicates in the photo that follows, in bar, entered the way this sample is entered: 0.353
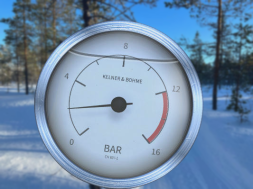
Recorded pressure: 2
